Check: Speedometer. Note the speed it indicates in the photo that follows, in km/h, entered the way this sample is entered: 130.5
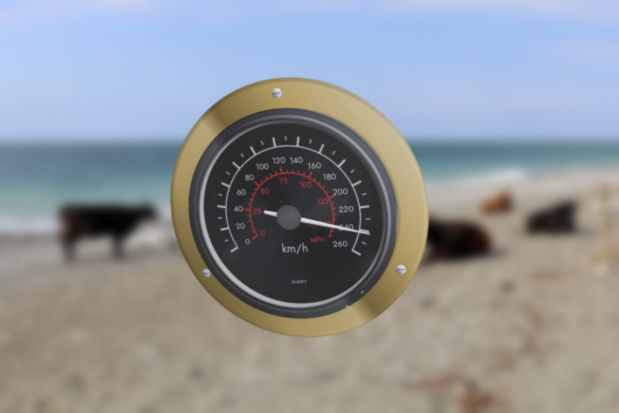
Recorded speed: 240
